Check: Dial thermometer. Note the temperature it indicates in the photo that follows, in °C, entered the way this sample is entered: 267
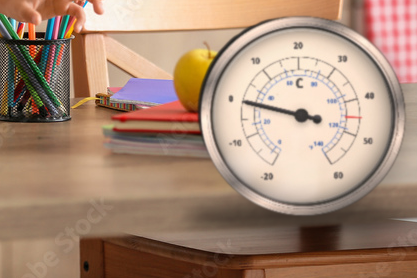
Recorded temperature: 0
